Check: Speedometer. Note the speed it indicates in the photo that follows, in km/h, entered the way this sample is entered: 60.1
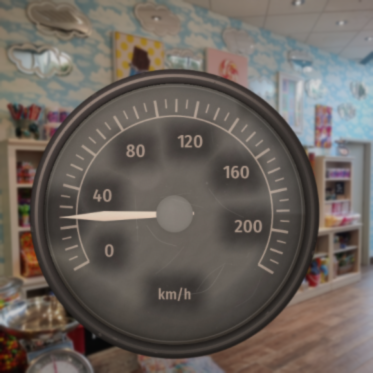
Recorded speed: 25
